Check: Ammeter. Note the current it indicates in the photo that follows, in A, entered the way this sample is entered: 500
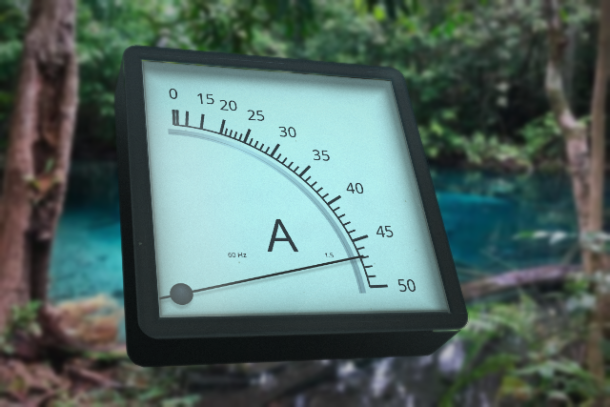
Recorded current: 47
